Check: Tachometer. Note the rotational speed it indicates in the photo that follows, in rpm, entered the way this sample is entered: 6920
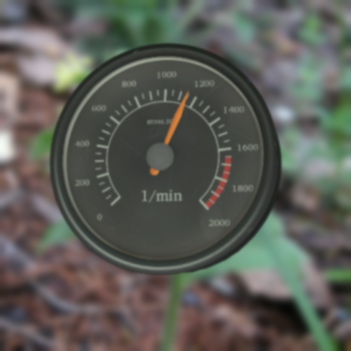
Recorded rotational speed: 1150
